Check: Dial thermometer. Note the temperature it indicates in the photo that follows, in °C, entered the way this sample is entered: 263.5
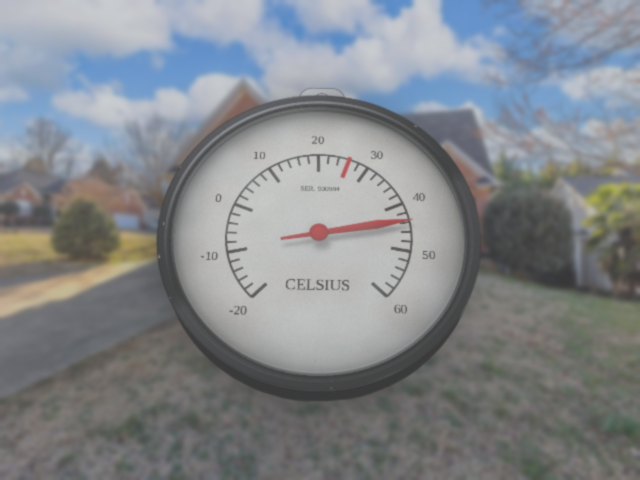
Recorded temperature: 44
